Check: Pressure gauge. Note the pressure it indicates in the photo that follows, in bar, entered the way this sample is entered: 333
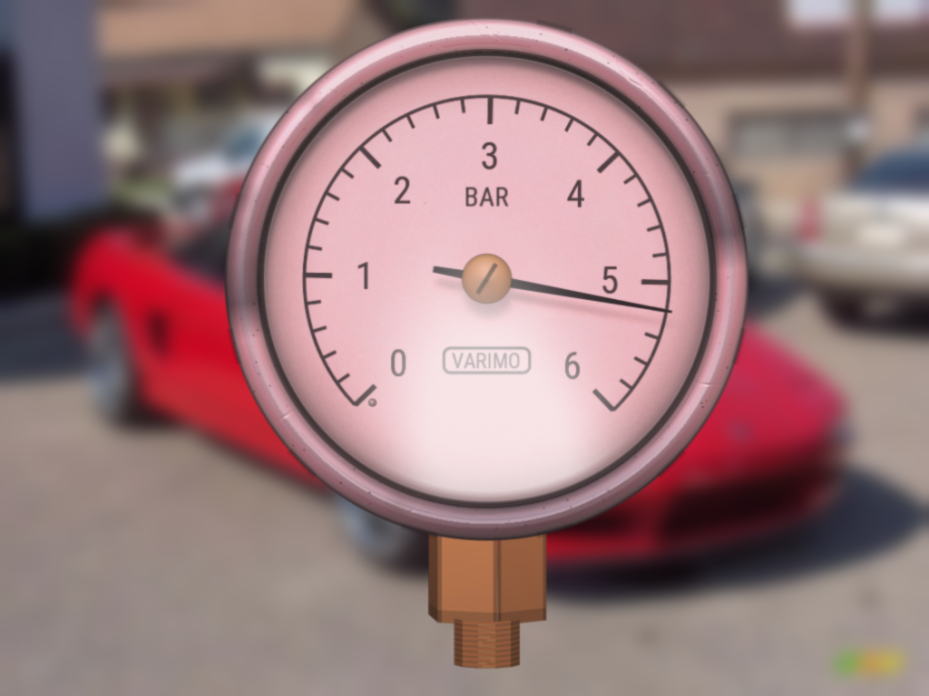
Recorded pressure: 5.2
